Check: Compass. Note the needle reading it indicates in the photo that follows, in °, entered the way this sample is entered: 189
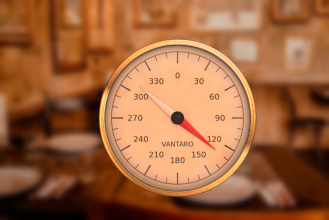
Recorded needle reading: 130
